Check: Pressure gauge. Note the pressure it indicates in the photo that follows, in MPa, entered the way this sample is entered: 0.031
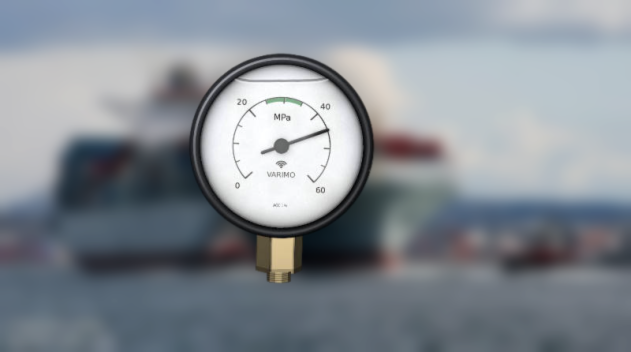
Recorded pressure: 45
